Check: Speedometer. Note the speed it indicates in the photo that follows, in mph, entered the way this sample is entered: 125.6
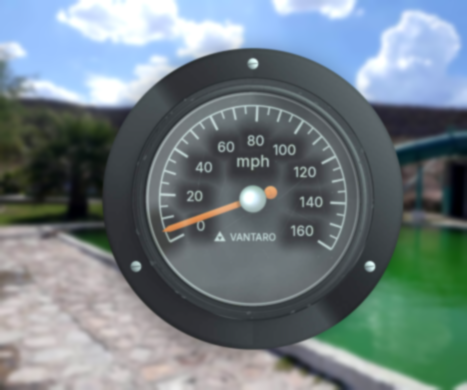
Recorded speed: 5
